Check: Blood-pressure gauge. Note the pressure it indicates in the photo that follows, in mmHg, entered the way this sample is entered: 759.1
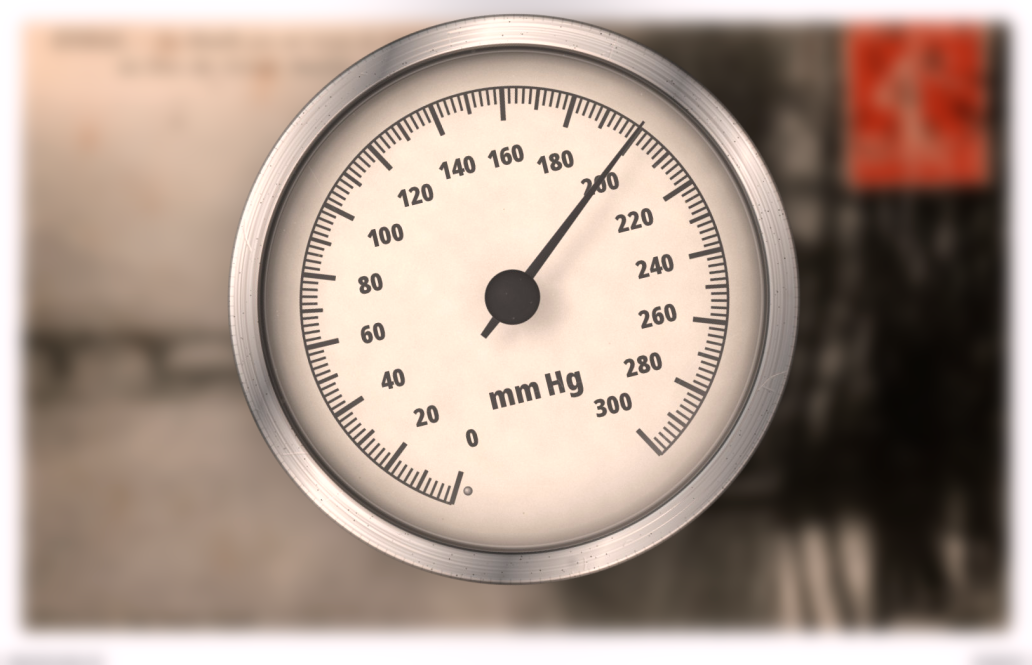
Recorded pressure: 200
